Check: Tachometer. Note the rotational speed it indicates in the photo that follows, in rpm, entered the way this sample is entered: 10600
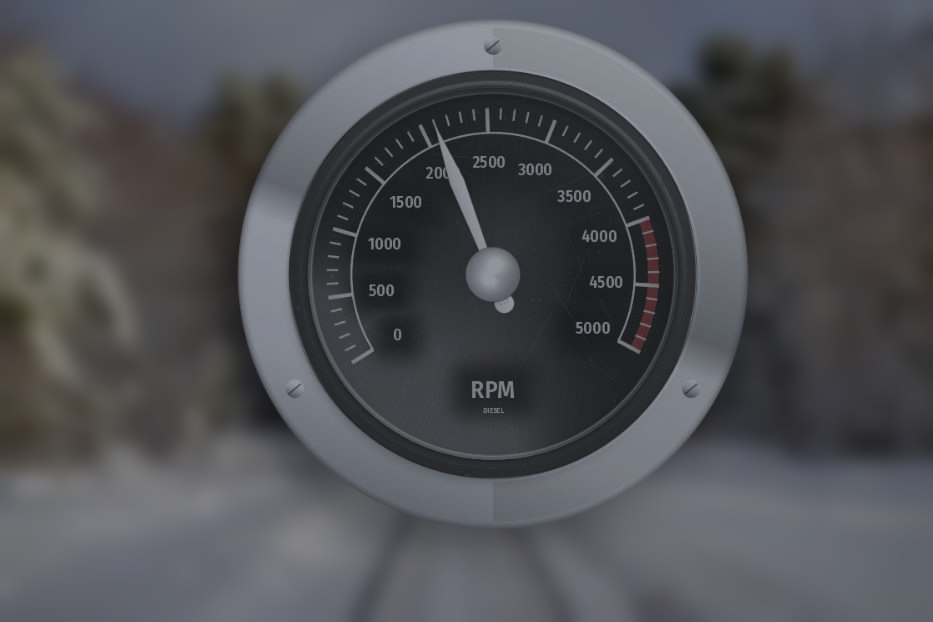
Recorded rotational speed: 2100
